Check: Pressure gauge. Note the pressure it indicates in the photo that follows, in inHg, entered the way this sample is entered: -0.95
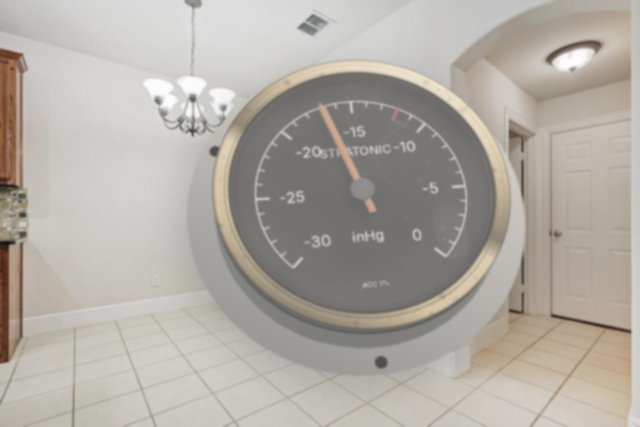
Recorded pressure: -17
